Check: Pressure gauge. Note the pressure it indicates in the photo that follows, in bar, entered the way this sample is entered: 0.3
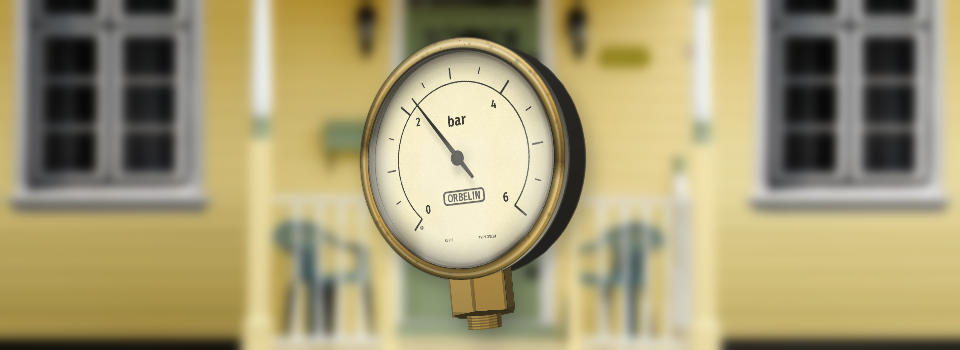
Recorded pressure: 2.25
